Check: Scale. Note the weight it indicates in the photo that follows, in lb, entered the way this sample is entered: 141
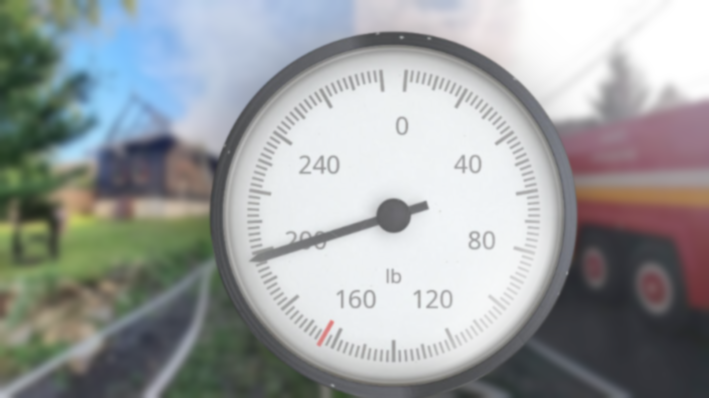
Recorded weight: 198
